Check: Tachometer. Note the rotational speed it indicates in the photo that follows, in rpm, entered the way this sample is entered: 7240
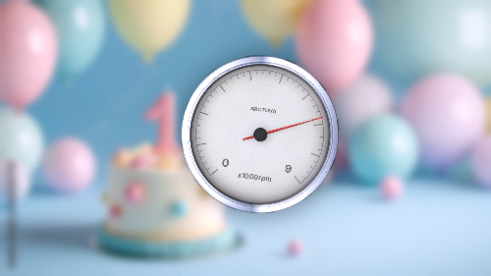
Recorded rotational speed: 6800
